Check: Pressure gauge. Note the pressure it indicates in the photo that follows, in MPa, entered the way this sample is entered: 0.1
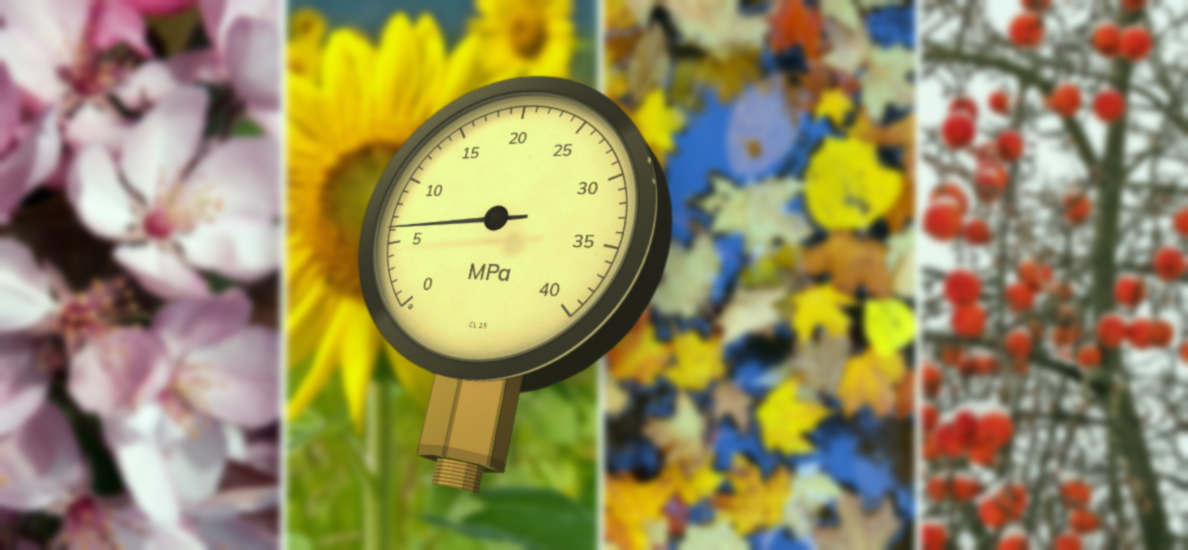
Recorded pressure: 6
